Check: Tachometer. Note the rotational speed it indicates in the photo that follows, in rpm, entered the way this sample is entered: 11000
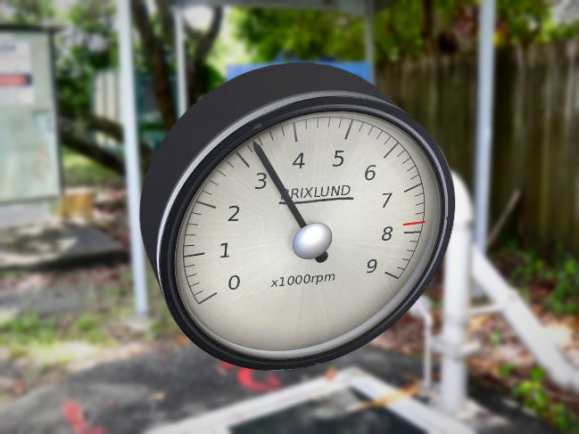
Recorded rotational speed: 3300
